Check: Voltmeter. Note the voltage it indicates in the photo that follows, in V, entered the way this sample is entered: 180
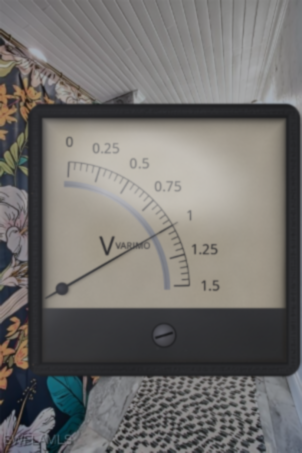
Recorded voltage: 1
